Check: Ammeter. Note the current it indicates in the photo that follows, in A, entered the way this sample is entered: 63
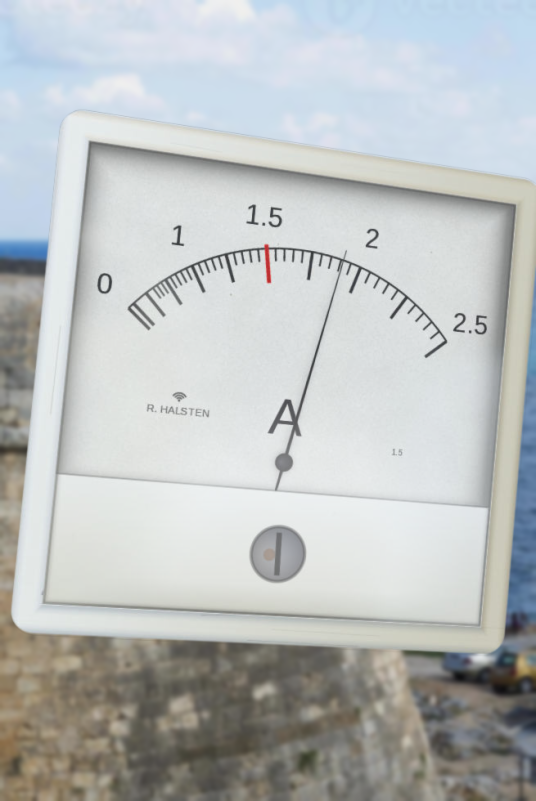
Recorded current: 1.9
